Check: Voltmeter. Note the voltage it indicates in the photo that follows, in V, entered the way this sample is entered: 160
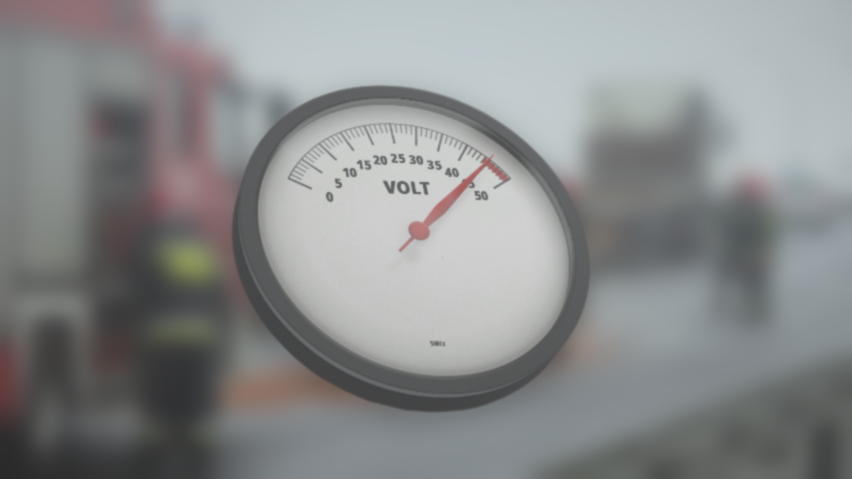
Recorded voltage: 45
